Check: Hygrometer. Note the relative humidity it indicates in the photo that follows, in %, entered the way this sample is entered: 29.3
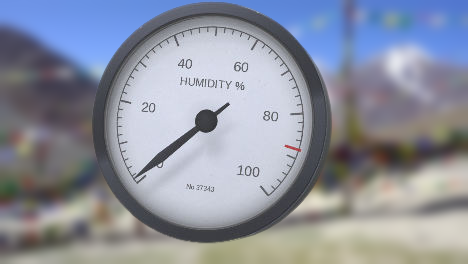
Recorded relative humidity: 1
